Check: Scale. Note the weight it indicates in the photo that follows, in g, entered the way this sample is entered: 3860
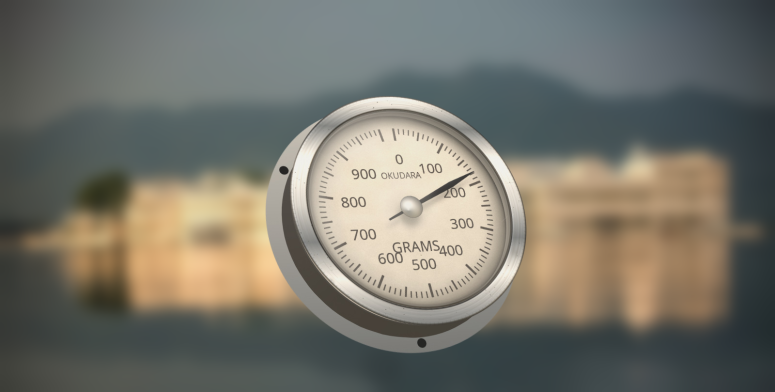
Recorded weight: 180
